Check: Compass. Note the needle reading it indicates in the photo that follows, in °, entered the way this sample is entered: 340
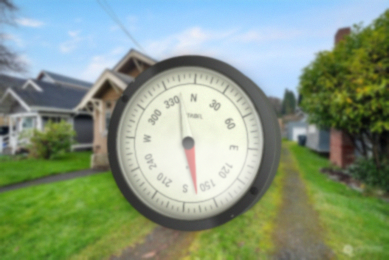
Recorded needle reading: 165
